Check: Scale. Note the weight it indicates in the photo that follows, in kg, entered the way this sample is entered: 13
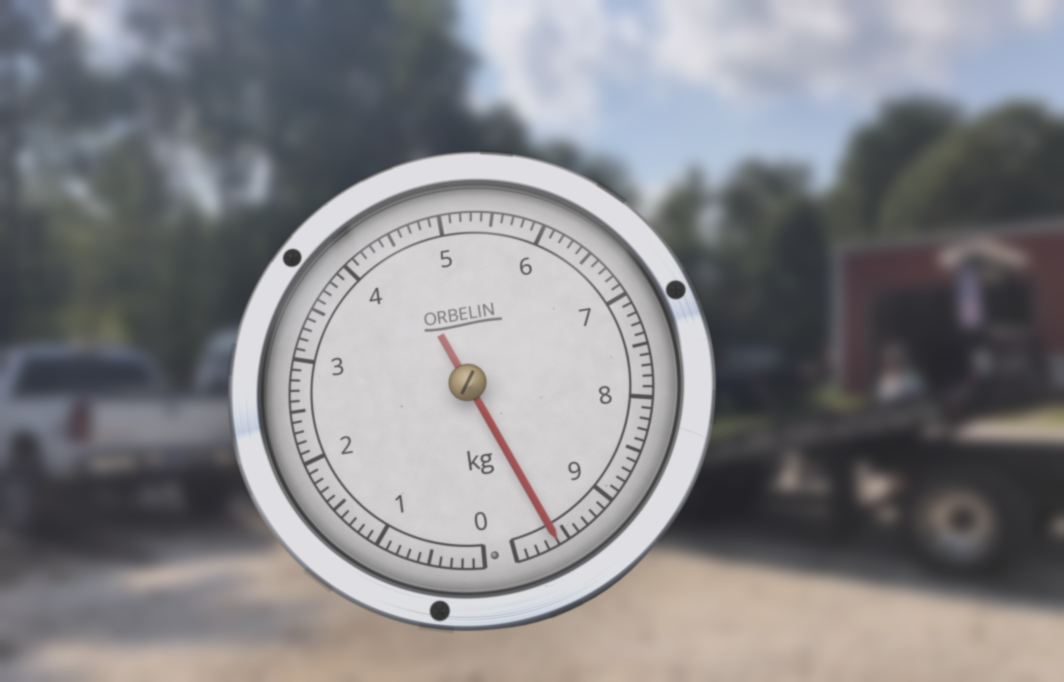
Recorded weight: 9.6
